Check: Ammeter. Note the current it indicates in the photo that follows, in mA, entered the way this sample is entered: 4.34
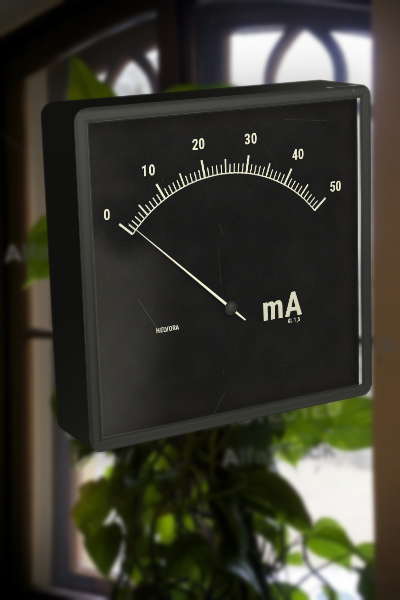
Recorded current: 1
